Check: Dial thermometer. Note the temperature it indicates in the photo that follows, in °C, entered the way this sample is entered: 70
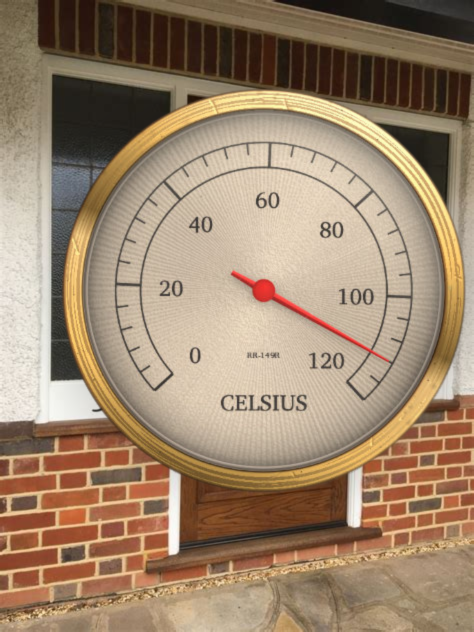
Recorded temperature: 112
